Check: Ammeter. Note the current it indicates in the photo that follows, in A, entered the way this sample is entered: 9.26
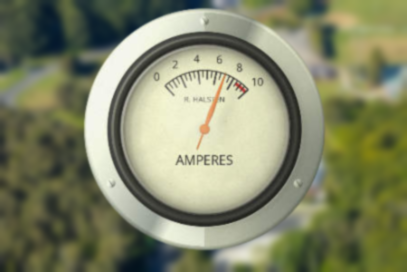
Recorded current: 7
